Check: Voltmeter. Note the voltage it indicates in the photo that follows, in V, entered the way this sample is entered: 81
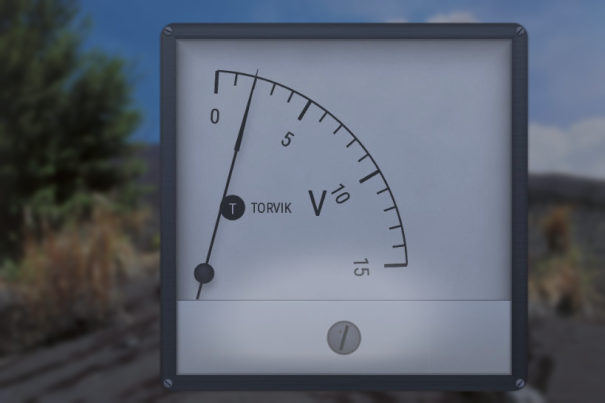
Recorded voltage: 2
